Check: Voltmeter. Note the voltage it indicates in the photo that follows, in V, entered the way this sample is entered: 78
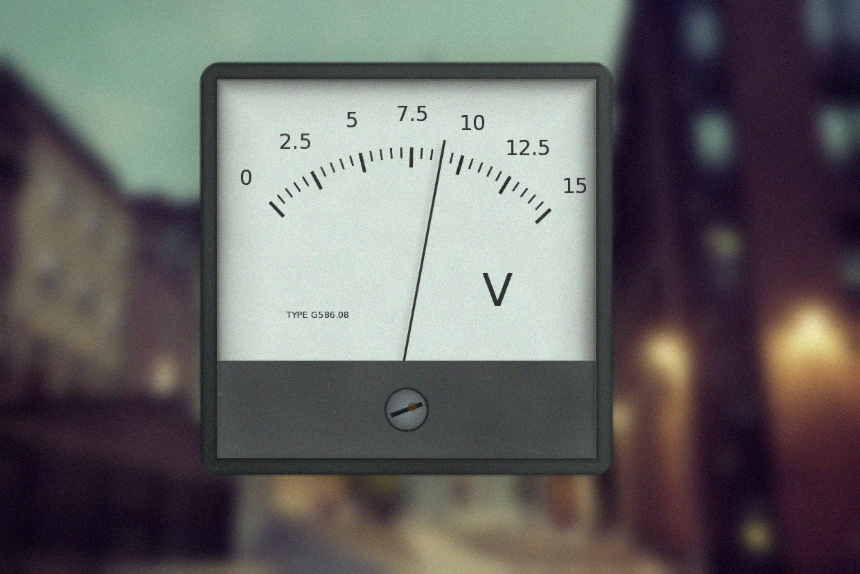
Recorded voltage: 9
